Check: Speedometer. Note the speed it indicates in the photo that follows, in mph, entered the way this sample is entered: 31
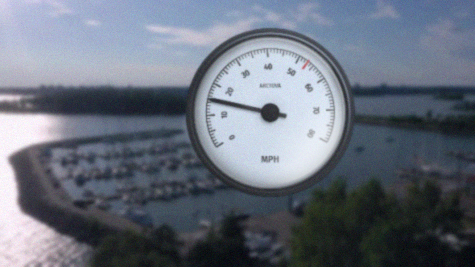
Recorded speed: 15
